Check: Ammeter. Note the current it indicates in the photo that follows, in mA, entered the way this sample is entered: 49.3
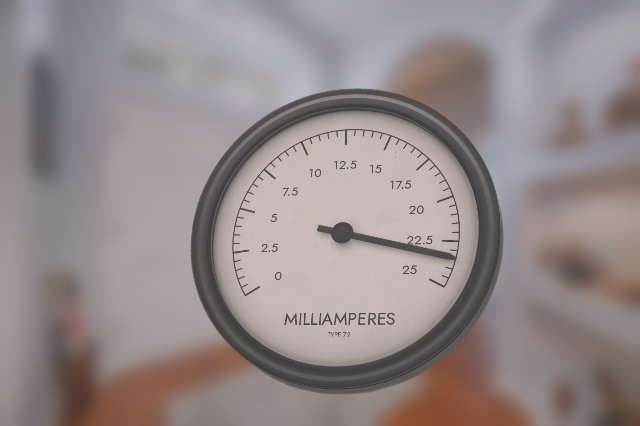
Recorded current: 23.5
